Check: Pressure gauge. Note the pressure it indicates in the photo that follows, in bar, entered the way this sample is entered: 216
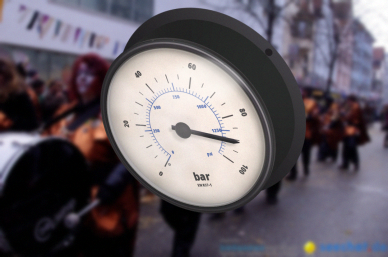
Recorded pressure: 90
